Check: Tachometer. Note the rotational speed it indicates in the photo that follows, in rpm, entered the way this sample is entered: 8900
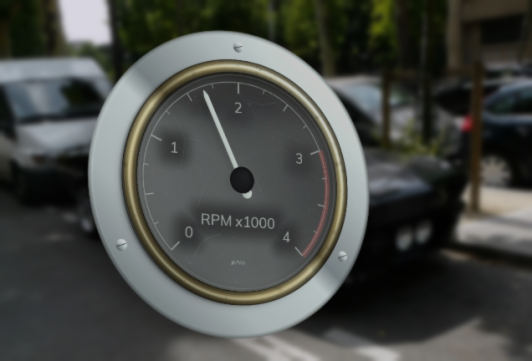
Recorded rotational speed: 1625
